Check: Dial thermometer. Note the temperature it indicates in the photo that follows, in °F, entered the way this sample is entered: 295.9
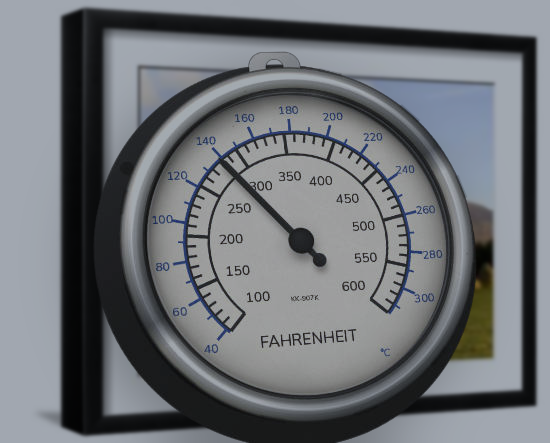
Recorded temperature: 280
